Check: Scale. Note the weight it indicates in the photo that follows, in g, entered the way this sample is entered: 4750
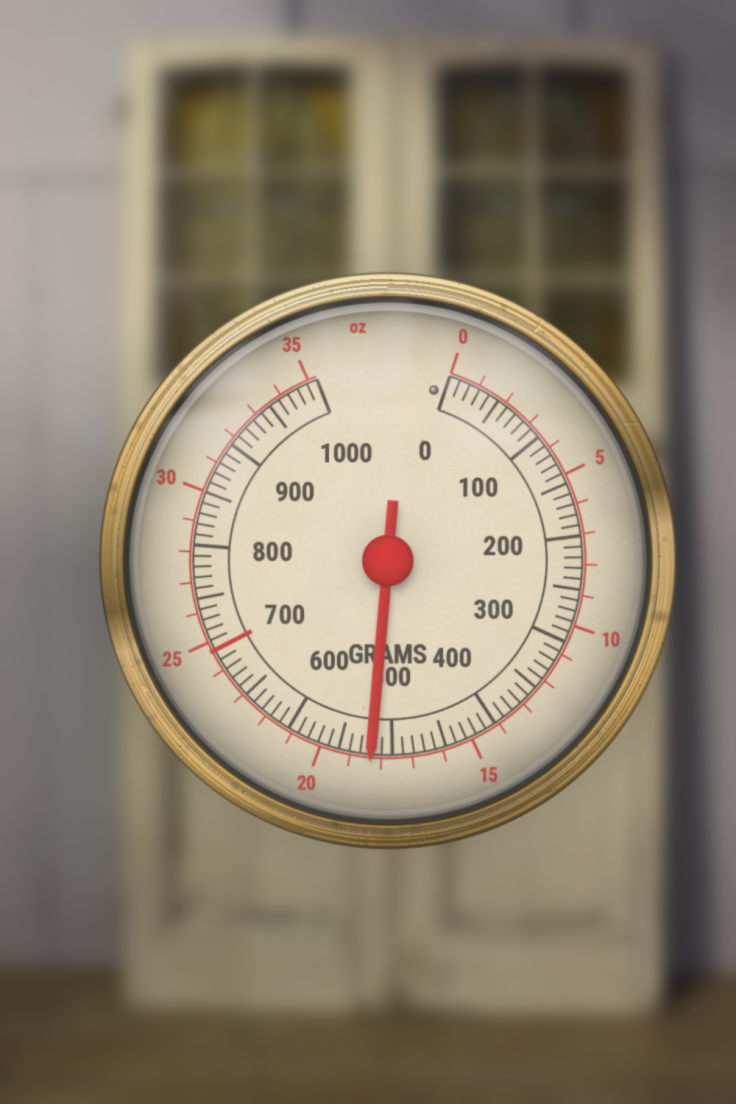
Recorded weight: 520
